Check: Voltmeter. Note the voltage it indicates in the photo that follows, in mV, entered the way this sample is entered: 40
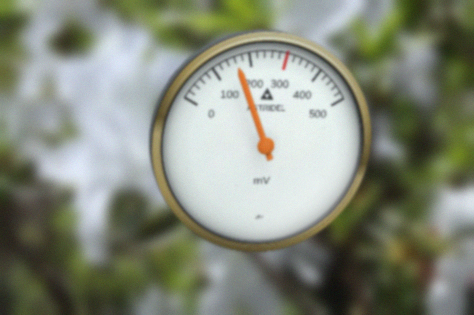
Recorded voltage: 160
